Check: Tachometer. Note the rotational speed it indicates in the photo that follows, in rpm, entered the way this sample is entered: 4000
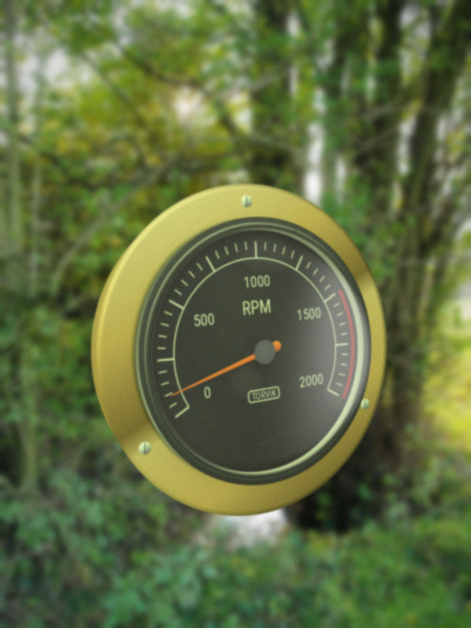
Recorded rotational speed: 100
